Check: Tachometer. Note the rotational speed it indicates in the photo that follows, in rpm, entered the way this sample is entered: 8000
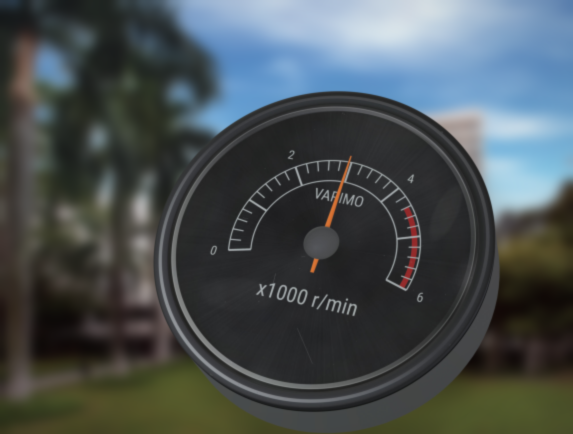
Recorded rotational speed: 3000
